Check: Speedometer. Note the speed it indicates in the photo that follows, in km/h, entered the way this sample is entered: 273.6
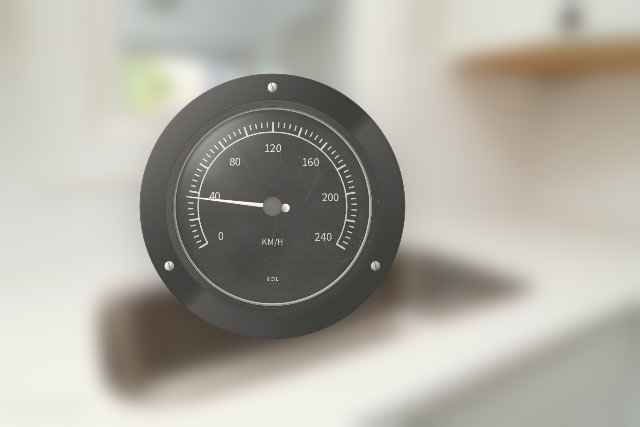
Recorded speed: 36
